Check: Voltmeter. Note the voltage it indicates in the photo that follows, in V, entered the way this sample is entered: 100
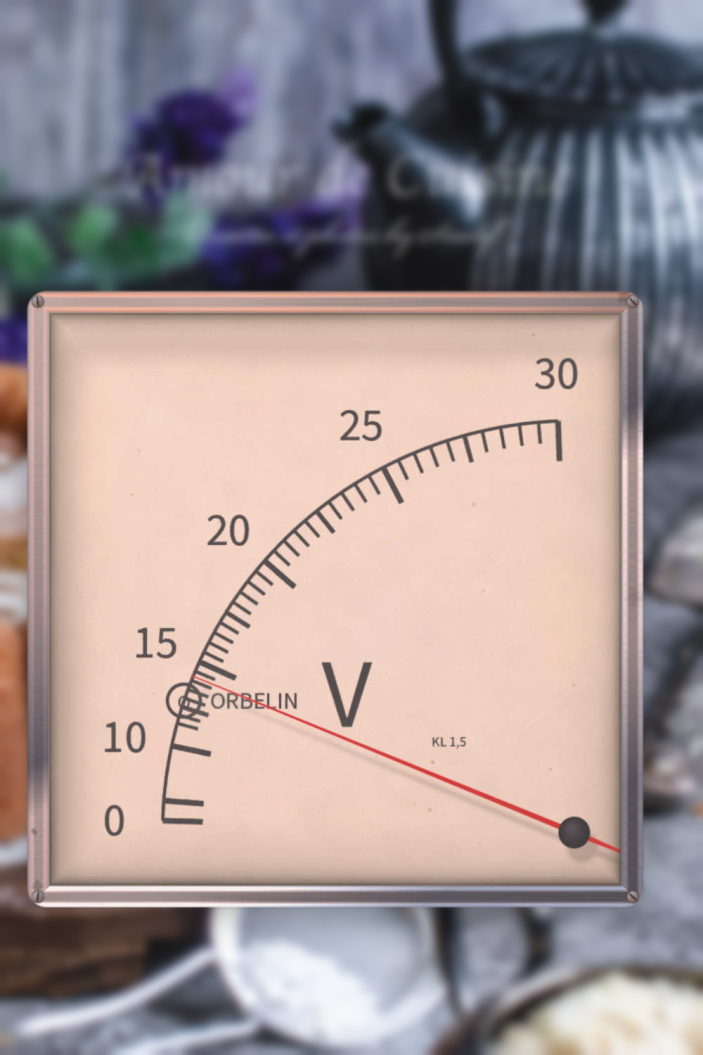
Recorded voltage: 14.25
